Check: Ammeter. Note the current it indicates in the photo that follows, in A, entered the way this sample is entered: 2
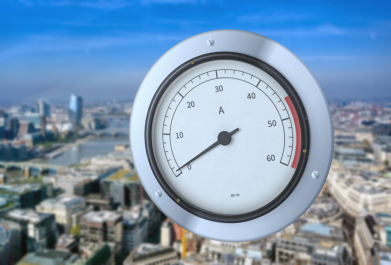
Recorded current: 1
